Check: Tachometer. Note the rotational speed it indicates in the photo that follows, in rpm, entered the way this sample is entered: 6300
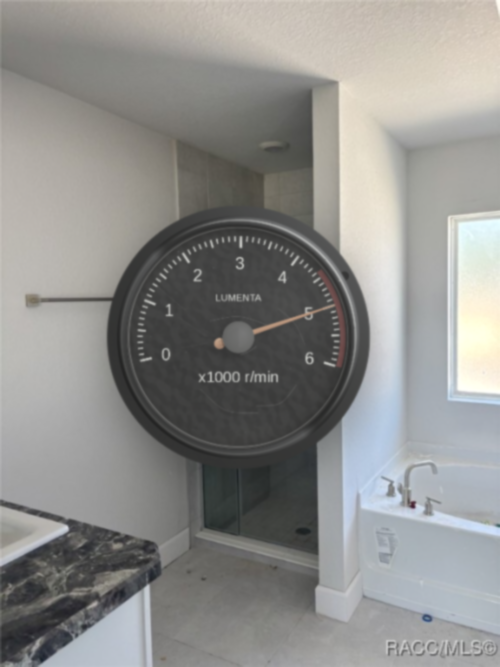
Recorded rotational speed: 5000
